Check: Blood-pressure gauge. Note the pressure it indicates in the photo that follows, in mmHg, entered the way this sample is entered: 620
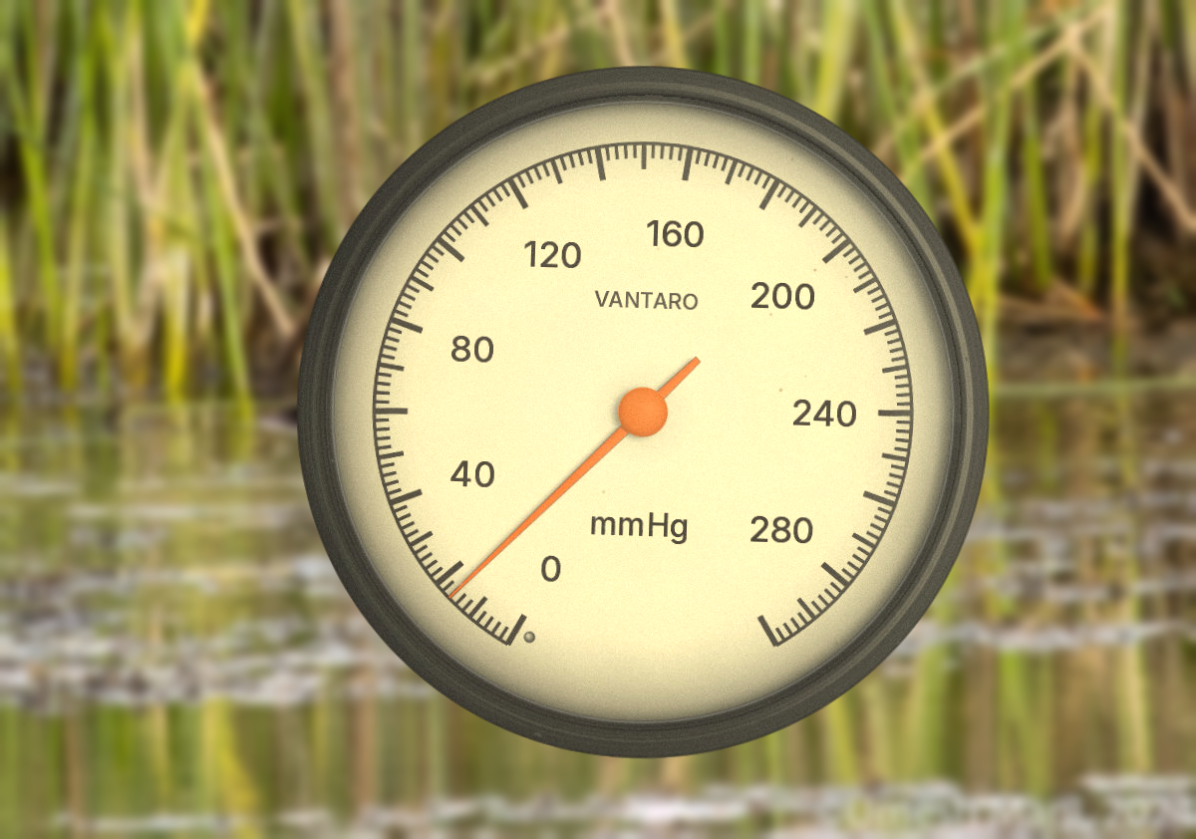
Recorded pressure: 16
